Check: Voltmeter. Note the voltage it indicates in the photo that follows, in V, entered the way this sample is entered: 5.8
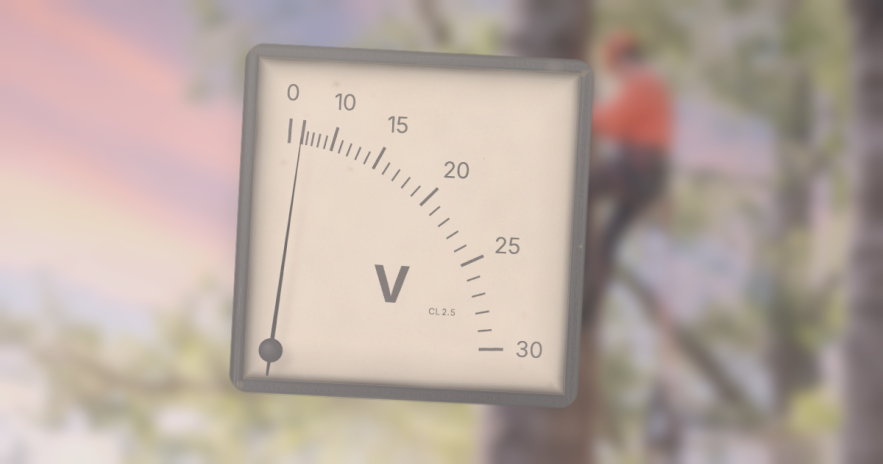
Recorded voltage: 5
